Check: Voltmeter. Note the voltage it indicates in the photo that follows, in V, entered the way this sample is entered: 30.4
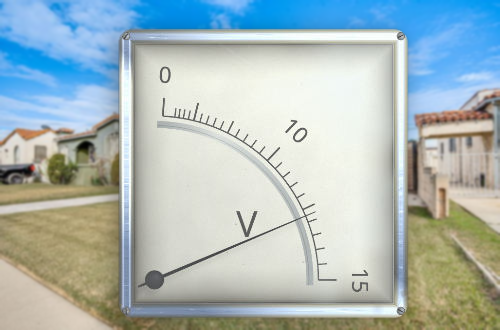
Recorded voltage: 12.75
